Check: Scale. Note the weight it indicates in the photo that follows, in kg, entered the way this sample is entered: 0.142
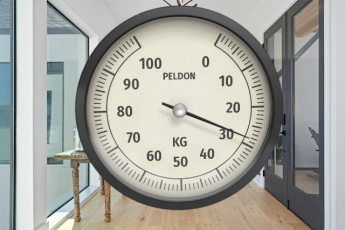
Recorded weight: 28
